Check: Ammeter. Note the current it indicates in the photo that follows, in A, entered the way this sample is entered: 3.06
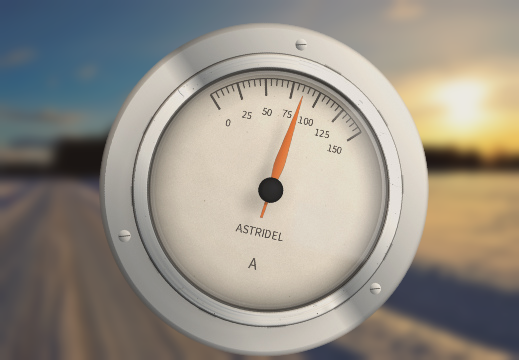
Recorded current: 85
